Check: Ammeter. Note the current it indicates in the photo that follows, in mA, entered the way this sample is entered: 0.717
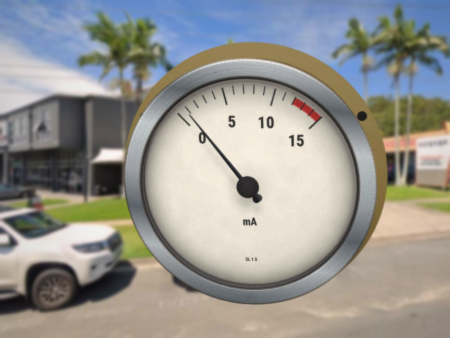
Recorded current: 1
